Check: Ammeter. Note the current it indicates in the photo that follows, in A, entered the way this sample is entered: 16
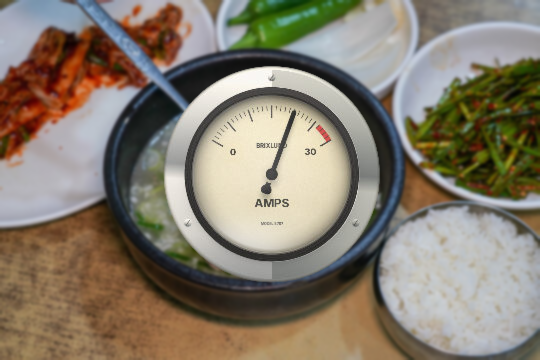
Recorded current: 20
